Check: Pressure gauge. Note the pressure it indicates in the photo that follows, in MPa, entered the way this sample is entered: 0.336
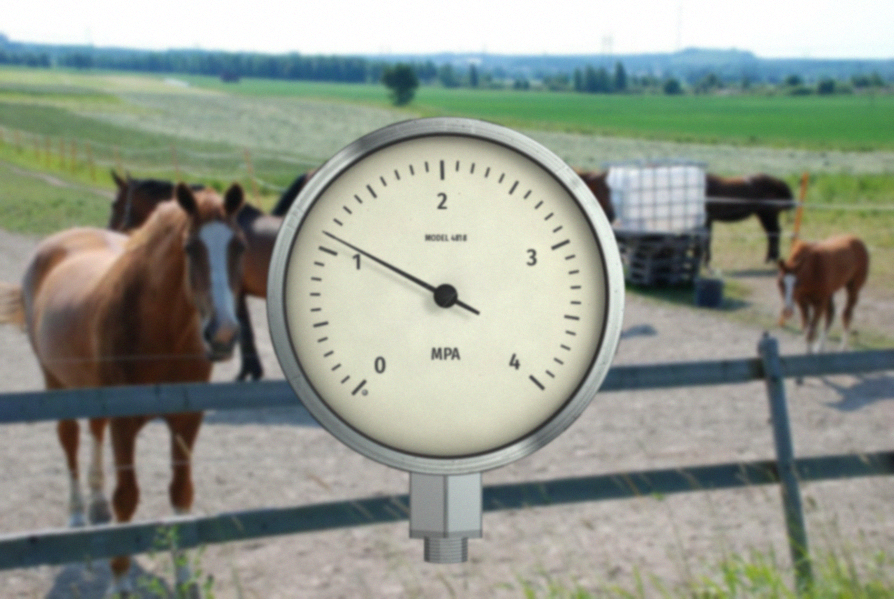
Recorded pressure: 1.1
